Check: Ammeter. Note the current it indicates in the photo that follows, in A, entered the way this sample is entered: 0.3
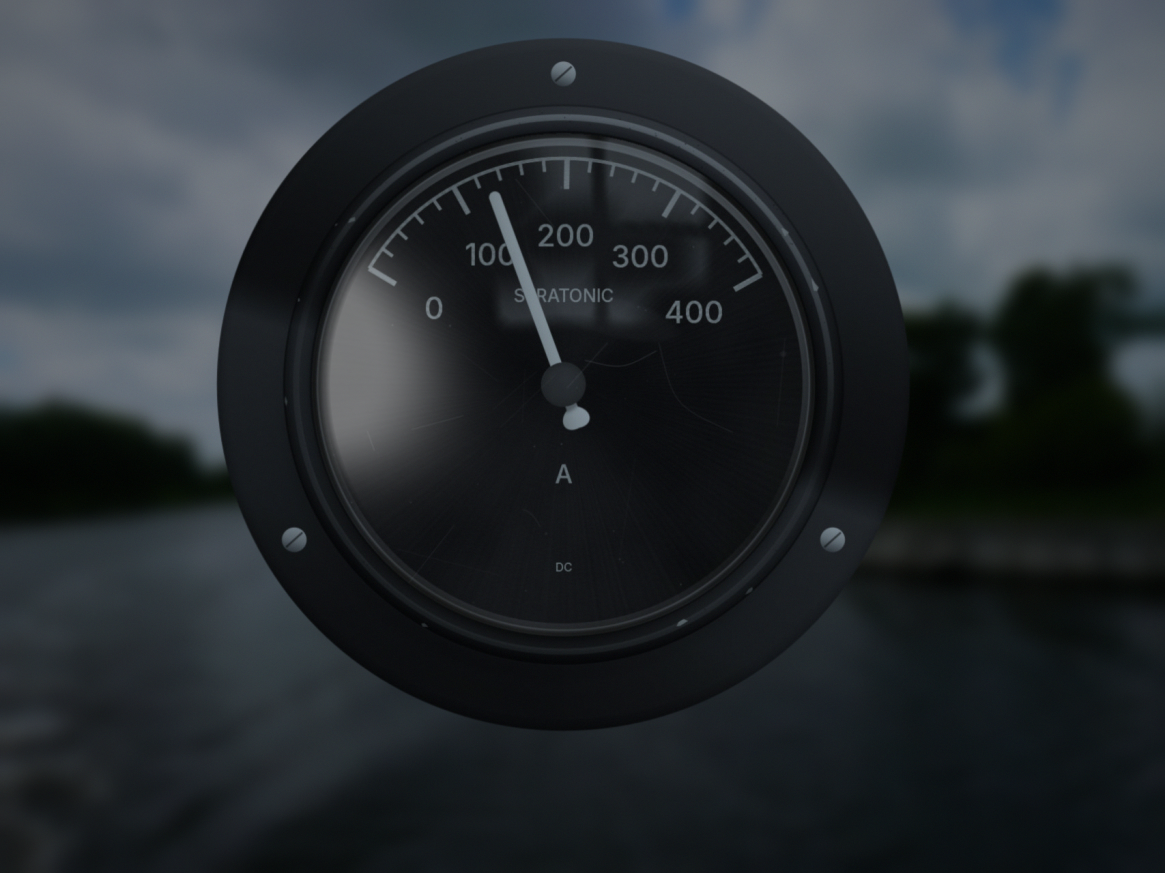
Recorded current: 130
